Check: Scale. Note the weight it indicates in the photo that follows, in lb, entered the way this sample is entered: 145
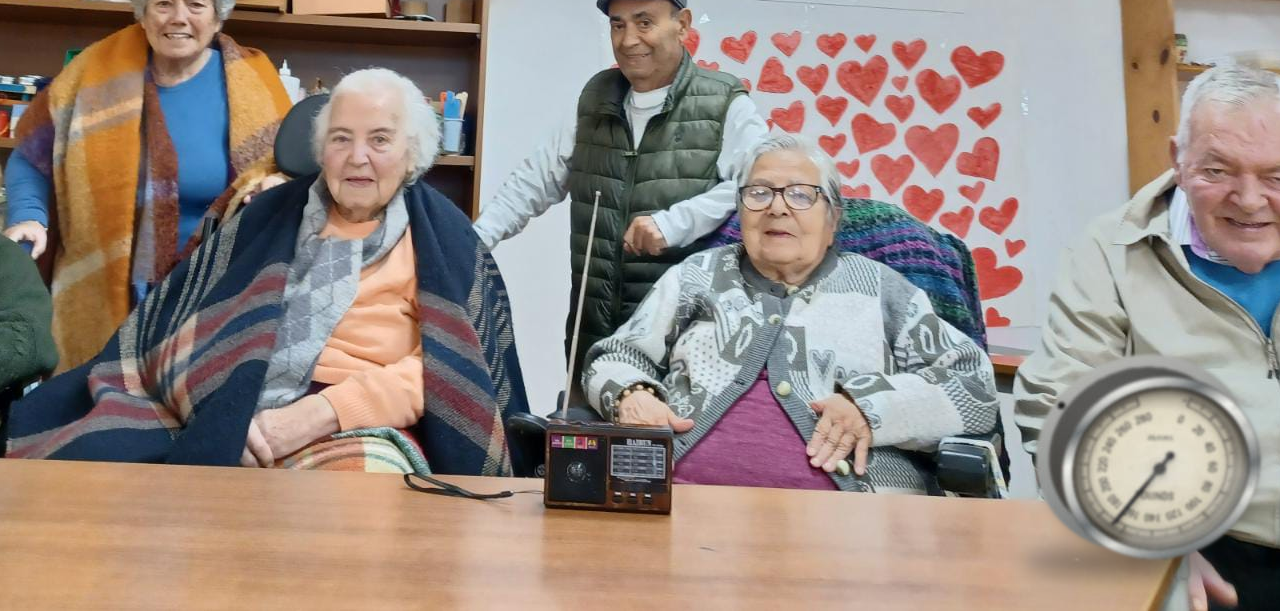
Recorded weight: 170
